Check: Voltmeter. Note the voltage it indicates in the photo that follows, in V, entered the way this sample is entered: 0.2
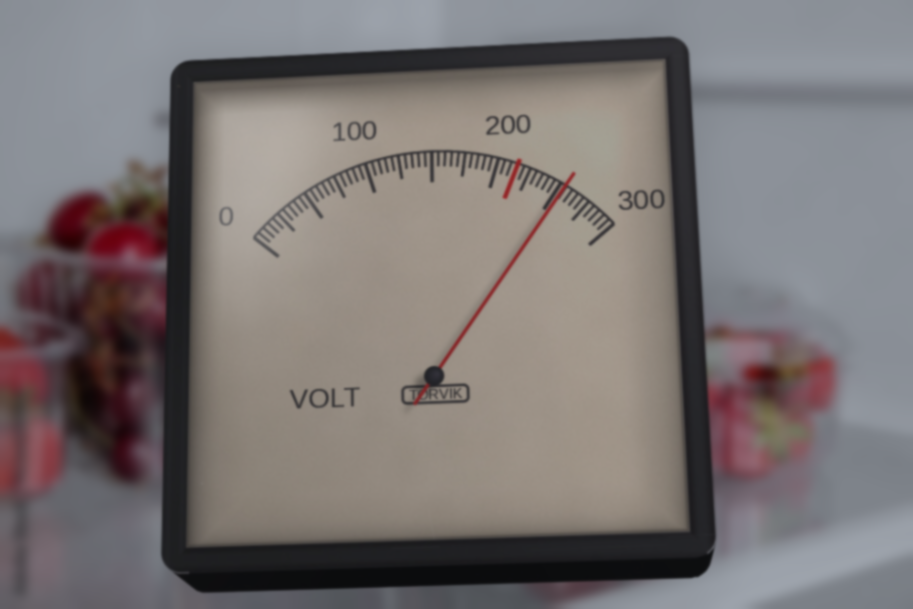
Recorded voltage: 255
